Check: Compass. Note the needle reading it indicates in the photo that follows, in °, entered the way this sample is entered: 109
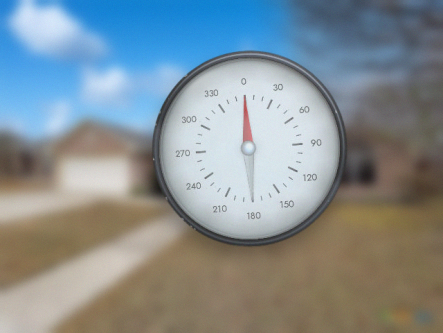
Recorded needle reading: 0
